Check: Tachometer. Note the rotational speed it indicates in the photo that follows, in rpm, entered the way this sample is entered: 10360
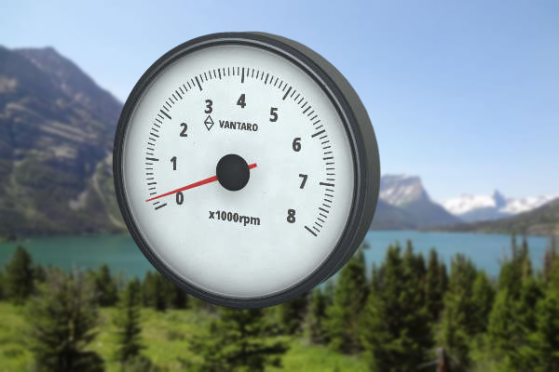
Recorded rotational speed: 200
